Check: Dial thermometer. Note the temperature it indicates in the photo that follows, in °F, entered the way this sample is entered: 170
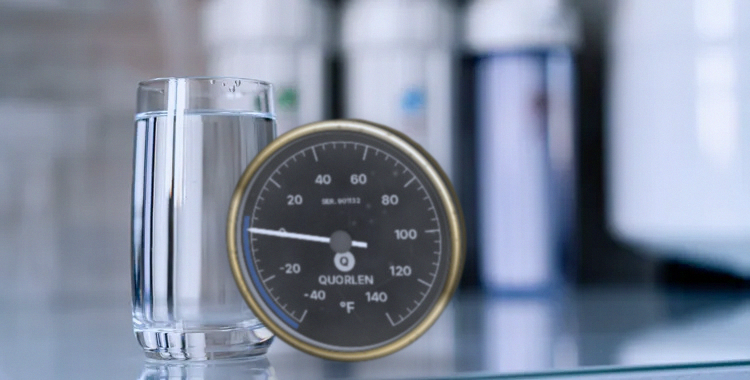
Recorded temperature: 0
